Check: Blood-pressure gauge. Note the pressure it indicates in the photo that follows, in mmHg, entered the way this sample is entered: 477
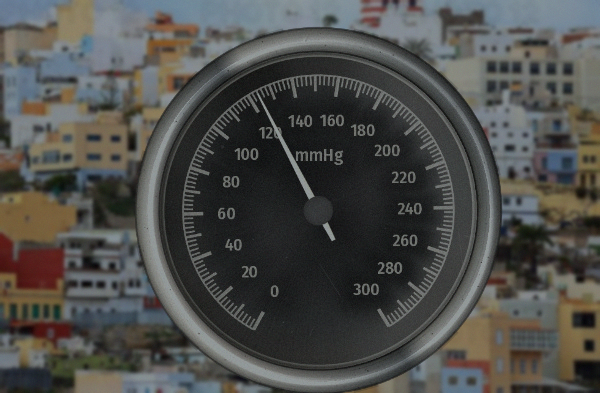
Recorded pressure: 124
